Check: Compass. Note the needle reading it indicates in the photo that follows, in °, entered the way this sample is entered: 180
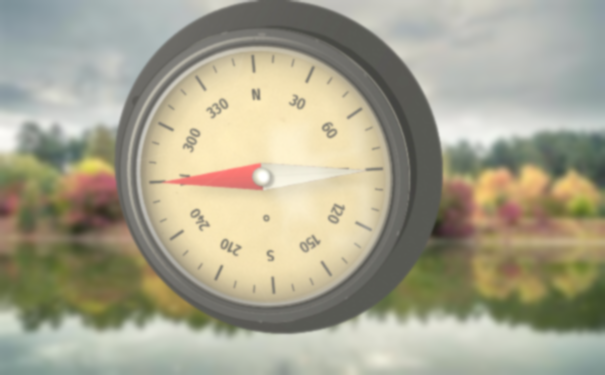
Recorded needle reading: 270
